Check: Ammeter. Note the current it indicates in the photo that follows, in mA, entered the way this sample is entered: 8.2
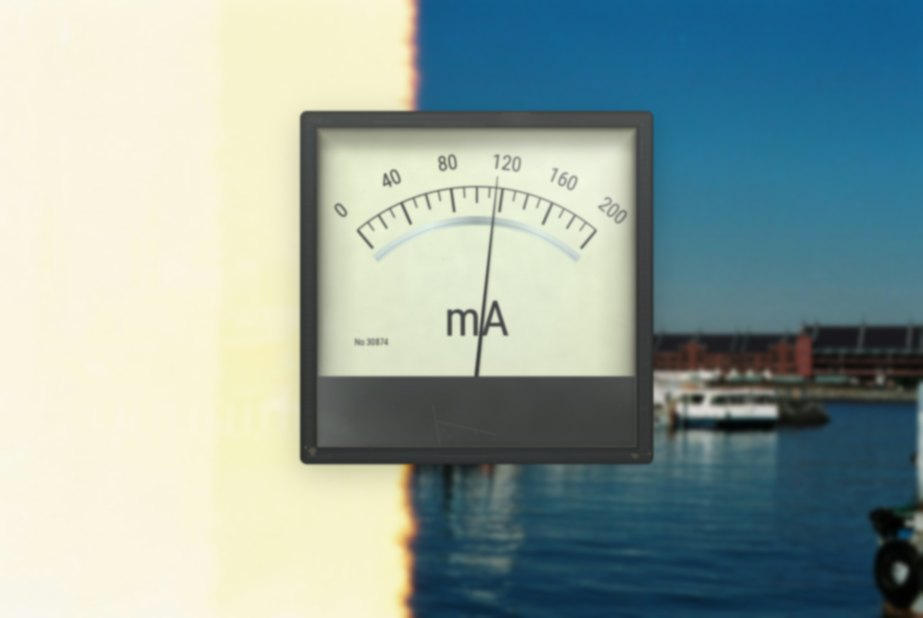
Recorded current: 115
